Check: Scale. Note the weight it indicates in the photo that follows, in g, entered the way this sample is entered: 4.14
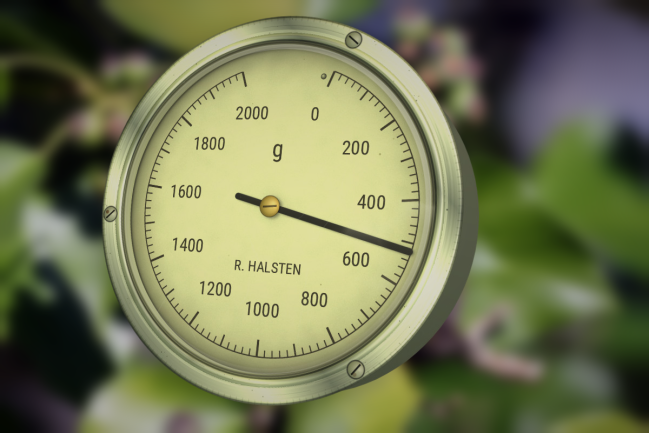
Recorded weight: 520
